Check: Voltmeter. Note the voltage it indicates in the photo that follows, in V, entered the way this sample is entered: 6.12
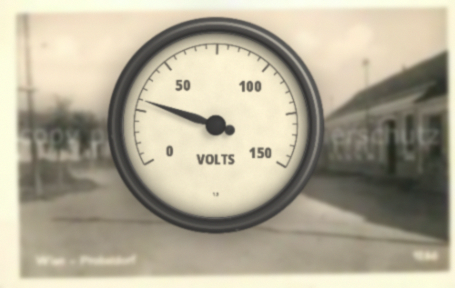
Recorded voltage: 30
